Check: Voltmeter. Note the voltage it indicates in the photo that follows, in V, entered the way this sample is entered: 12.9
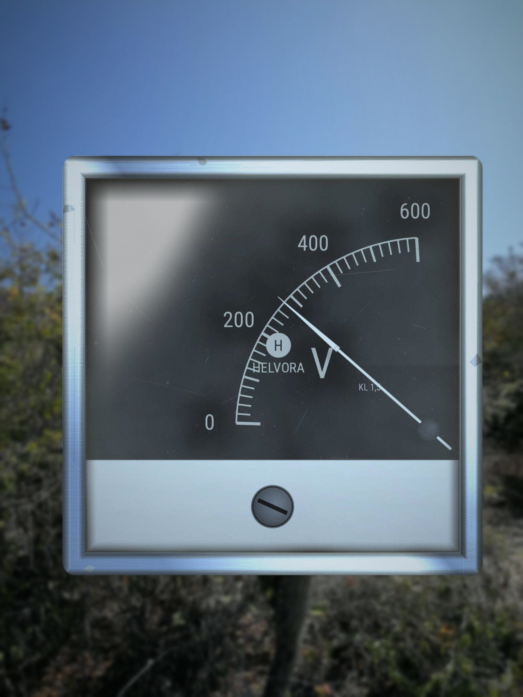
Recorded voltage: 280
